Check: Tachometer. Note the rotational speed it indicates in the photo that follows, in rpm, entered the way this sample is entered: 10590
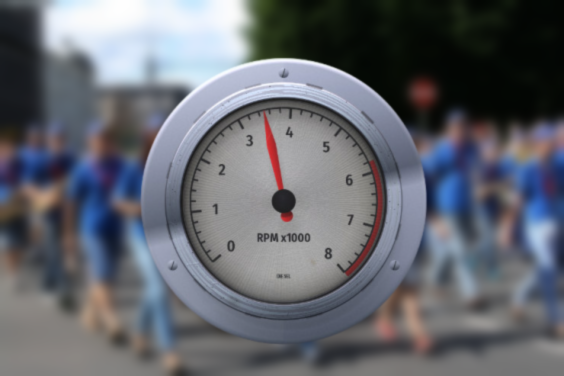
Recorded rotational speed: 3500
